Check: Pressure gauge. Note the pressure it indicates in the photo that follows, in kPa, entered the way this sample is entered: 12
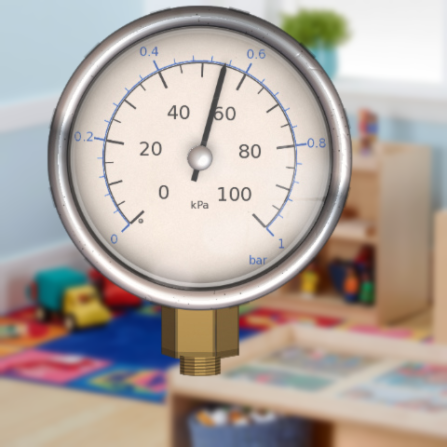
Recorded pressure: 55
